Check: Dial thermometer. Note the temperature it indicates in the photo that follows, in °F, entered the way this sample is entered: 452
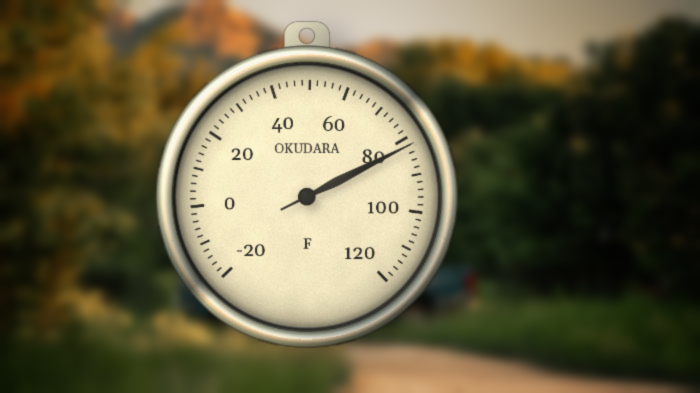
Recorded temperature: 82
